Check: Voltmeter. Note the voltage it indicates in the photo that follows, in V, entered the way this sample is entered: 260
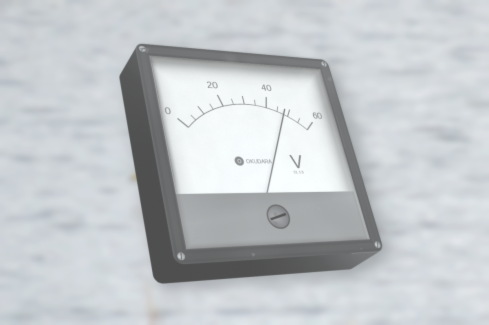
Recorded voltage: 47.5
